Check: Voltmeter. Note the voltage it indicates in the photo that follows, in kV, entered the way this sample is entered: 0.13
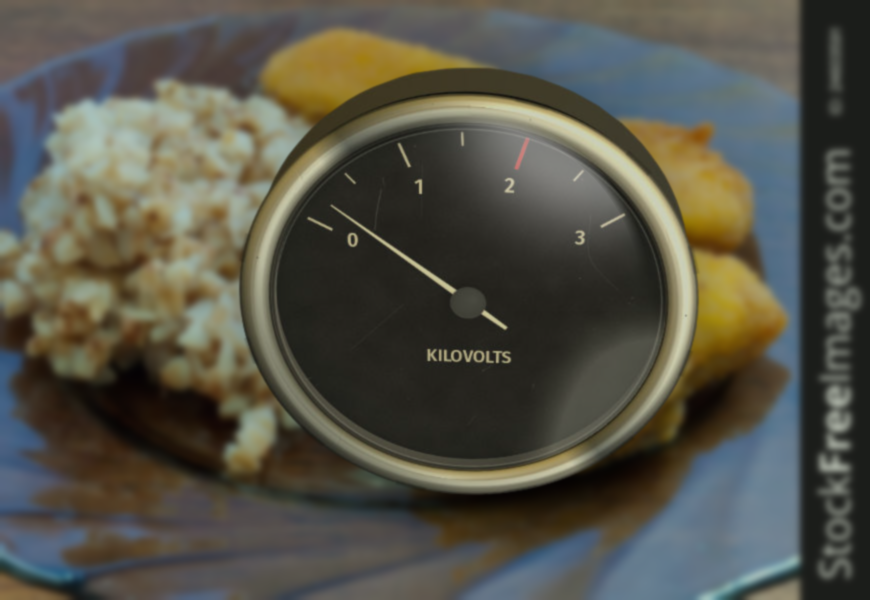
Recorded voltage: 0.25
